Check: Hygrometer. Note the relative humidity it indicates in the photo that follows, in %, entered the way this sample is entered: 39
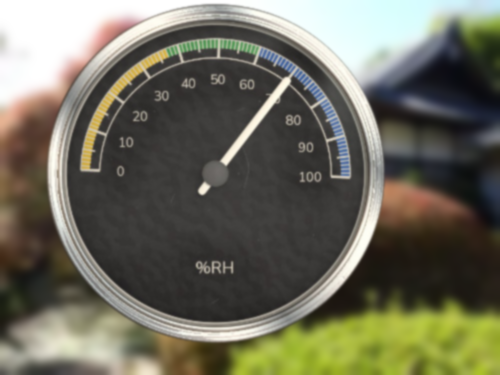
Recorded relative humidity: 70
